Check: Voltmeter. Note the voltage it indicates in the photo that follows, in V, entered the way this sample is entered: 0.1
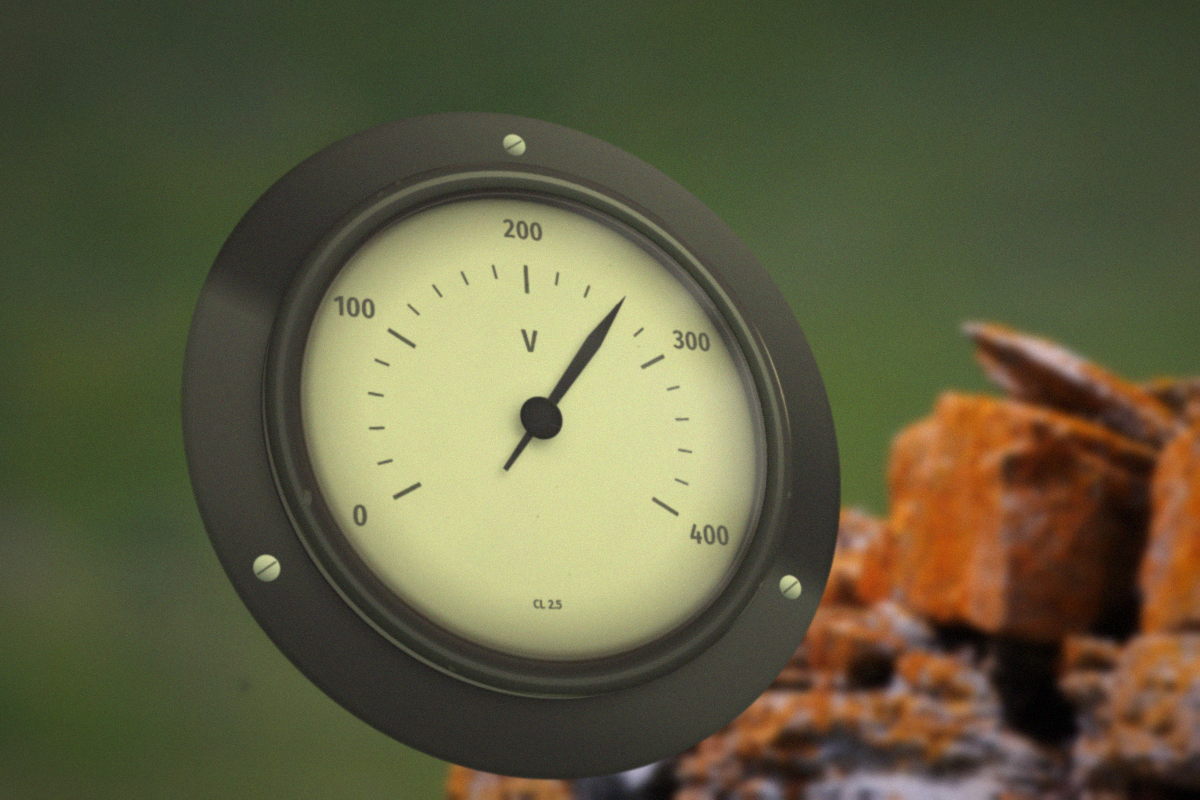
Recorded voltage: 260
